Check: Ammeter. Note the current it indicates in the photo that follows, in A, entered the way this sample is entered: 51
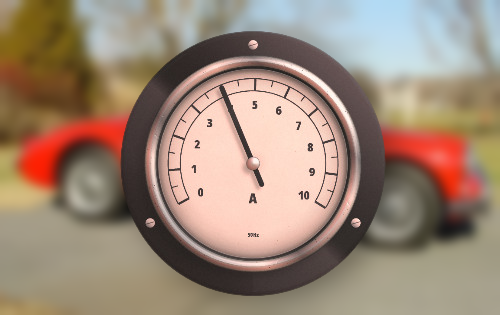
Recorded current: 4
